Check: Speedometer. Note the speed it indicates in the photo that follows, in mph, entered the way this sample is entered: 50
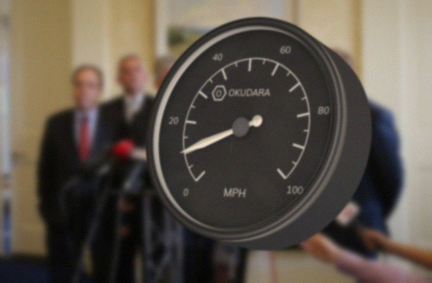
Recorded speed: 10
